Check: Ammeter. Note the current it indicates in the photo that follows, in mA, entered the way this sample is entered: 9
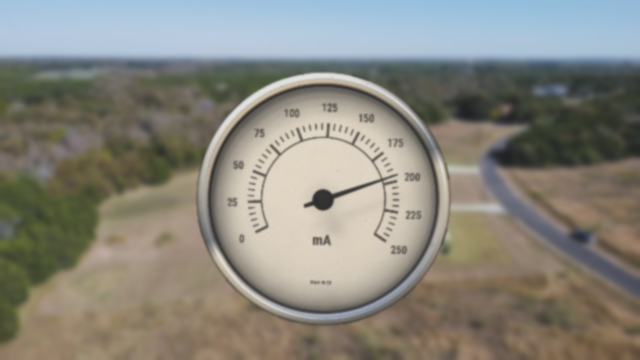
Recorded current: 195
